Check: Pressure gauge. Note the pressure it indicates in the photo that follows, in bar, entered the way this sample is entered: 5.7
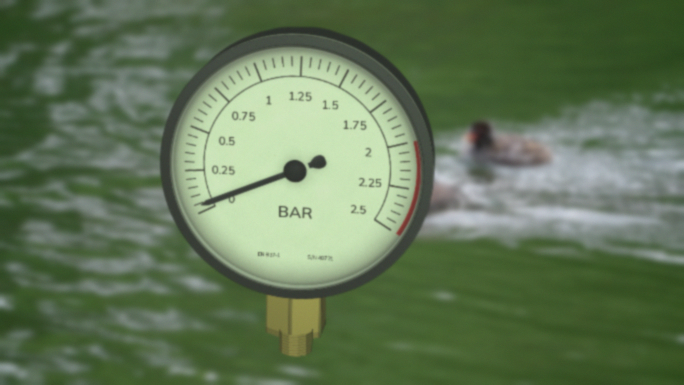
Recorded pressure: 0.05
